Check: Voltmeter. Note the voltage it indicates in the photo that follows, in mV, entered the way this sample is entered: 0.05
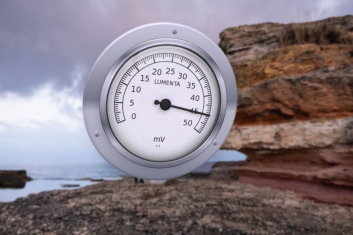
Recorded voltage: 45
